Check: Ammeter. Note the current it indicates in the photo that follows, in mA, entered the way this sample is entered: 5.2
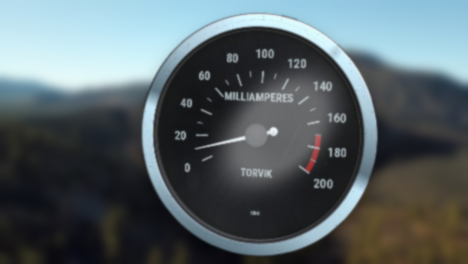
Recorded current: 10
